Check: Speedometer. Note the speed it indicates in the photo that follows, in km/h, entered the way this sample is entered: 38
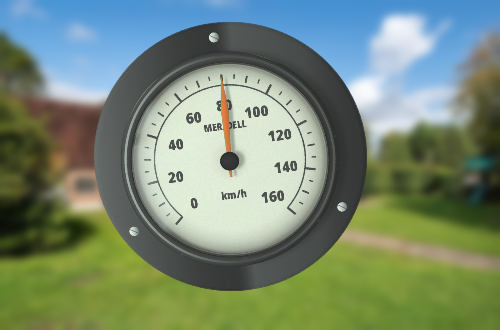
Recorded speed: 80
